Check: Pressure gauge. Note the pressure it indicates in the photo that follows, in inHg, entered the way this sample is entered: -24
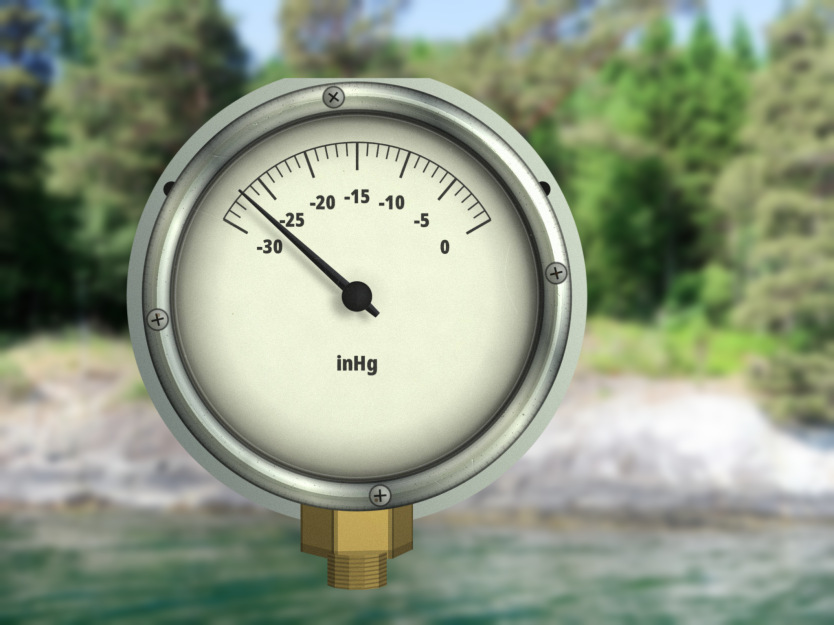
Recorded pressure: -27
